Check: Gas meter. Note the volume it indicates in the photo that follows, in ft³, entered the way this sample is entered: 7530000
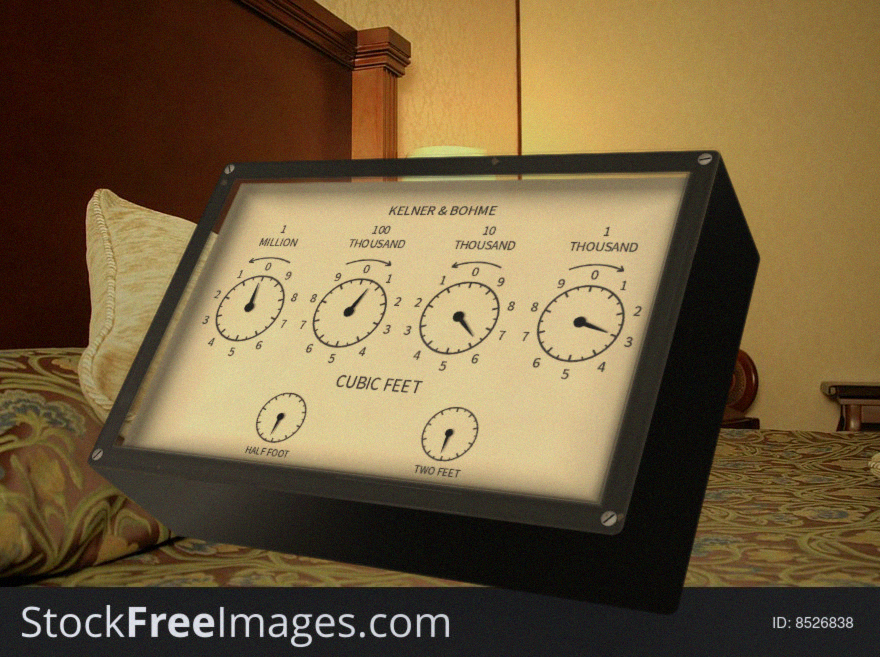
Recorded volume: 6300
